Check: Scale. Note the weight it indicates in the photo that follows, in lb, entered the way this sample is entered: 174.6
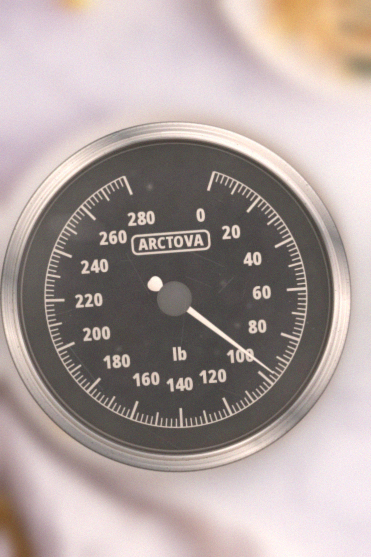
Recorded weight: 96
